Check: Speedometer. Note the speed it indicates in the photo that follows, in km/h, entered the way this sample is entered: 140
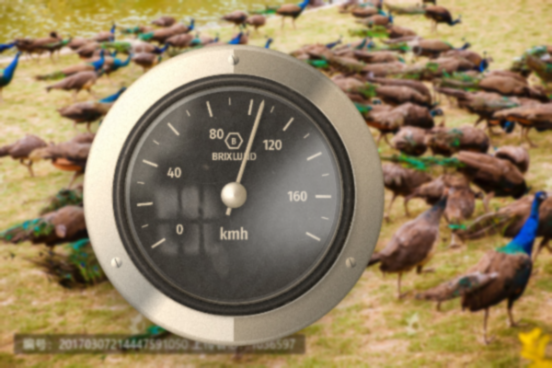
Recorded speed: 105
